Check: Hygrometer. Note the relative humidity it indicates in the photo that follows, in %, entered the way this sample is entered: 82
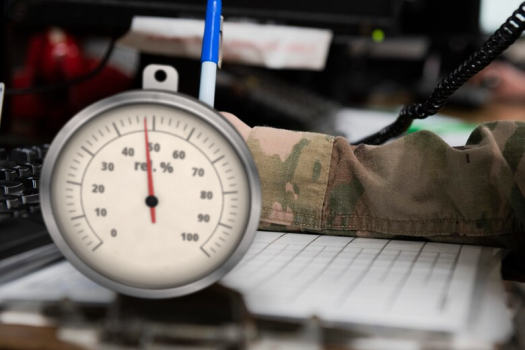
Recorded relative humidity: 48
